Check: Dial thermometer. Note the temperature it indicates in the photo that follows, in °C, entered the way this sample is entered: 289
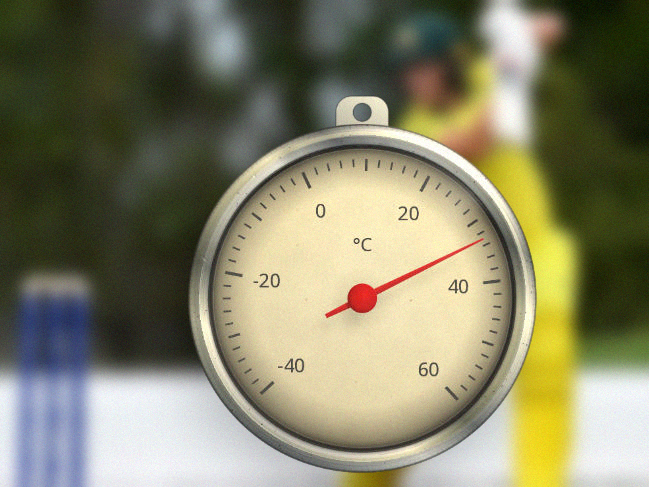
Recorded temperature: 33
